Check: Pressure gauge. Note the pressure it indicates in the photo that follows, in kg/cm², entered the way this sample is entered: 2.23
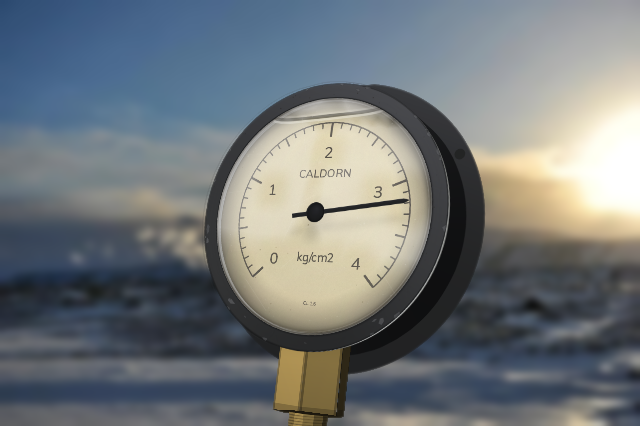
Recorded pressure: 3.2
